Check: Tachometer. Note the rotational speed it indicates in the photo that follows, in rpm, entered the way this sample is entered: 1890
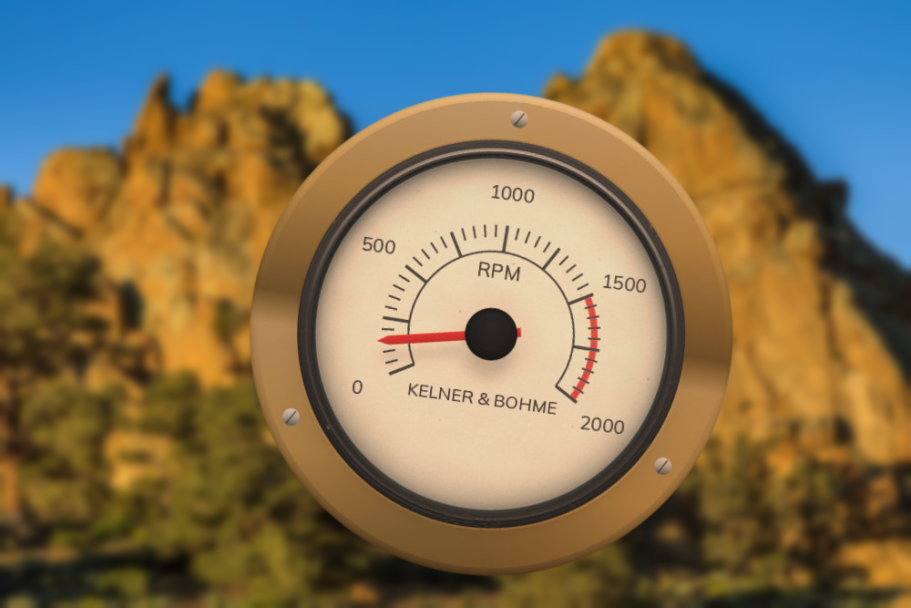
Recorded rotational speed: 150
